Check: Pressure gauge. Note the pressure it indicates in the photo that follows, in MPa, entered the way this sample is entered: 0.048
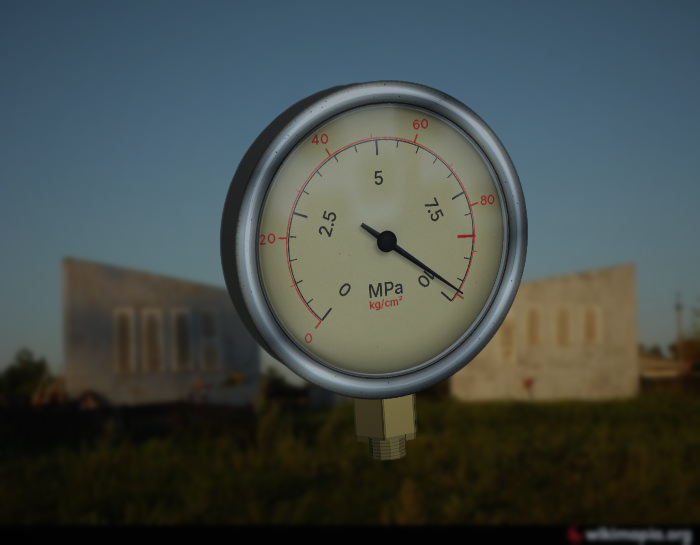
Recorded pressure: 9.75
